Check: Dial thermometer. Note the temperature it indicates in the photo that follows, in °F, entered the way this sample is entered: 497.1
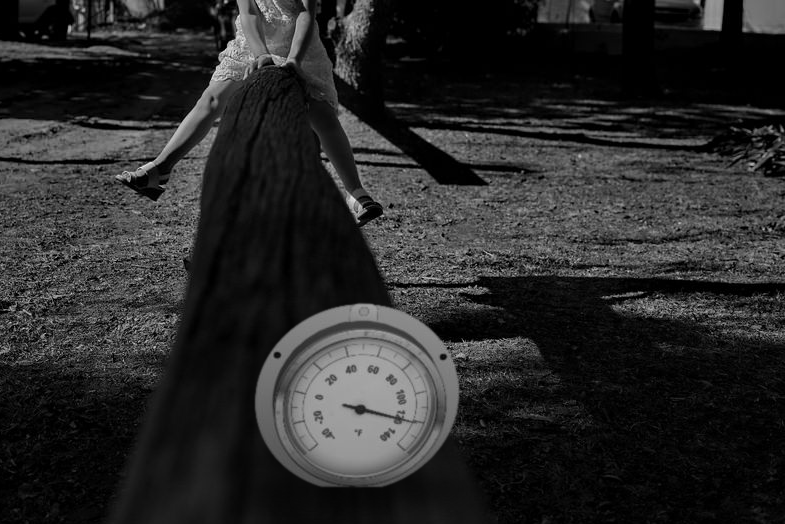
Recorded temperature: 120
